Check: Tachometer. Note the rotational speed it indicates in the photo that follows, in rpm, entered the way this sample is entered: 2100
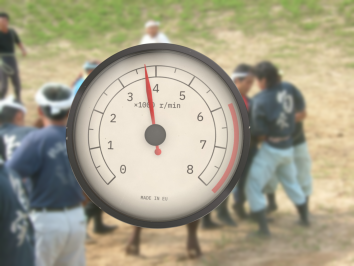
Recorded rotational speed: 3750
